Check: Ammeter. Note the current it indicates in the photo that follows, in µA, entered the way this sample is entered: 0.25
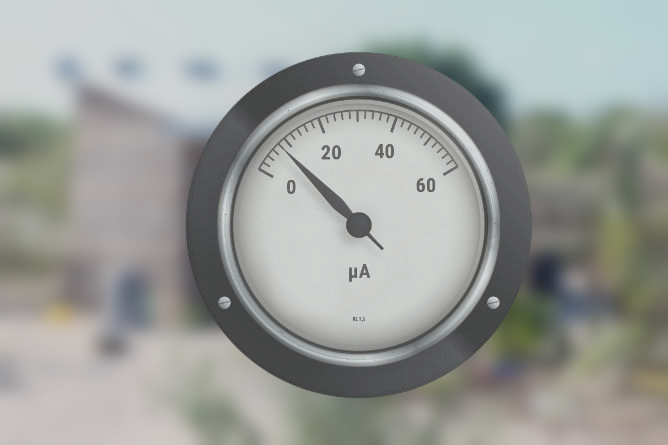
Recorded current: 8
